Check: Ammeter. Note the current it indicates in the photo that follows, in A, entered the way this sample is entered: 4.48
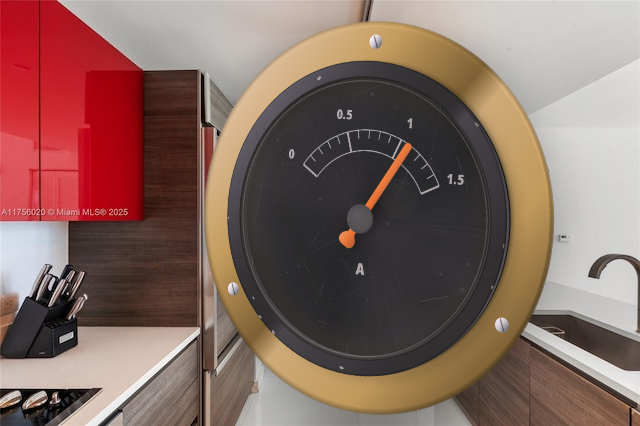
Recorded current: 1.1
